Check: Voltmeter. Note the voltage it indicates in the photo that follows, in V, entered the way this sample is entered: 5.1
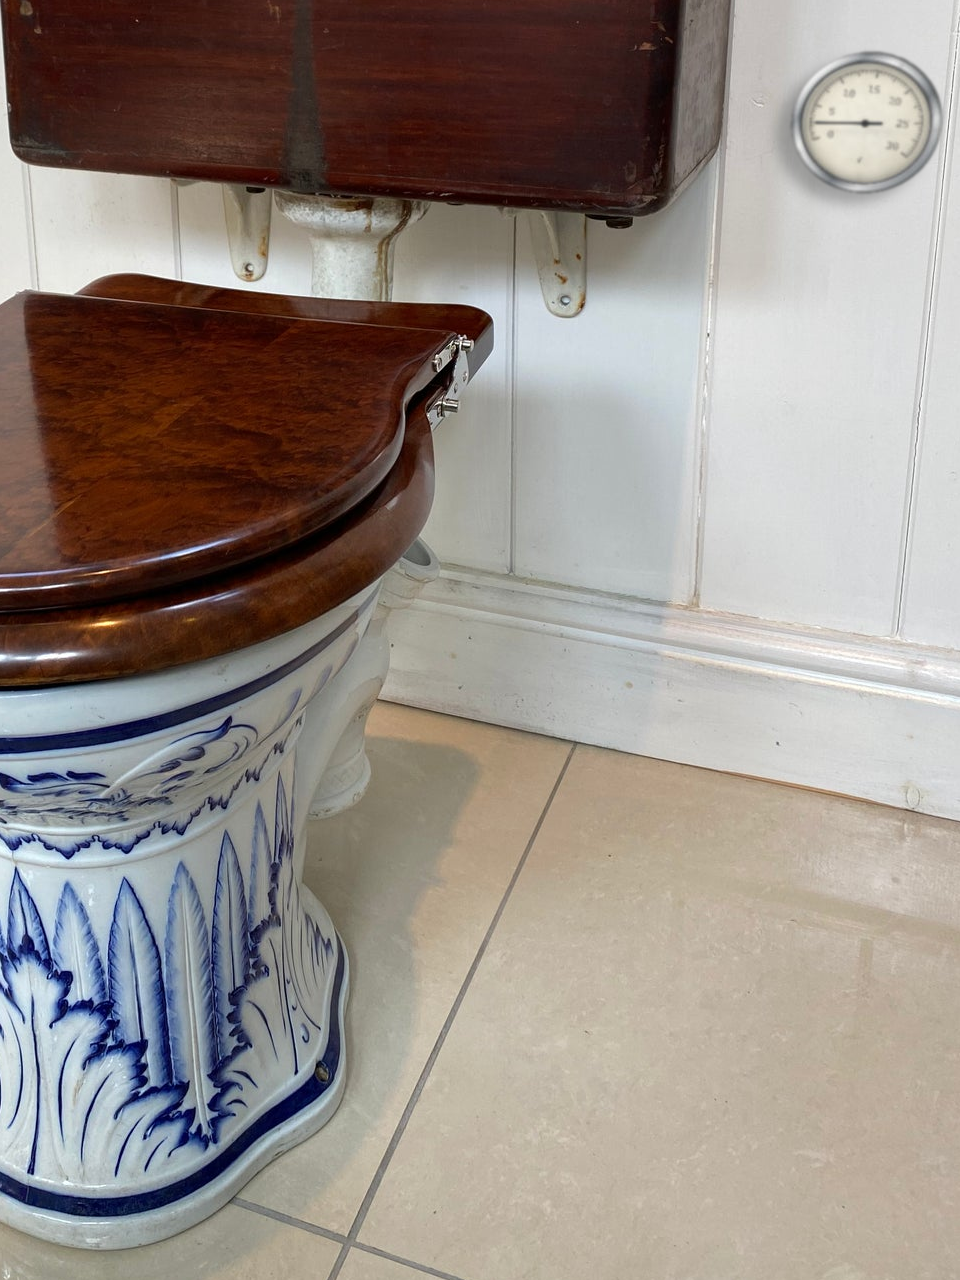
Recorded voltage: 2.5
